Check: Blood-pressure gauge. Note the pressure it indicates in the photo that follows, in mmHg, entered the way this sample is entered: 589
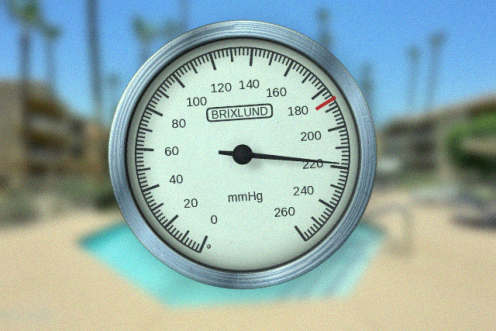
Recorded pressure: 218
